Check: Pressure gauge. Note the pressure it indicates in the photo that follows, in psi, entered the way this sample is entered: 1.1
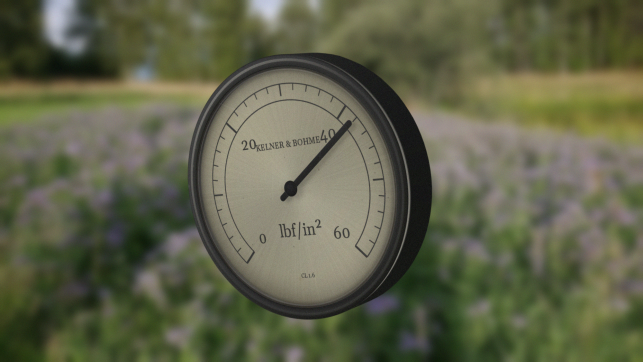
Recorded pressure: 42
